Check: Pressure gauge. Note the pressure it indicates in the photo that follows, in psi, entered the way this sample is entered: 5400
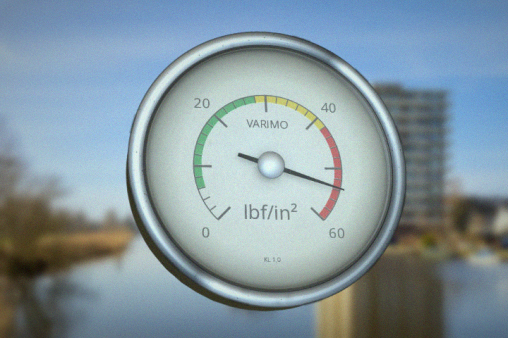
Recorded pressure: 54
